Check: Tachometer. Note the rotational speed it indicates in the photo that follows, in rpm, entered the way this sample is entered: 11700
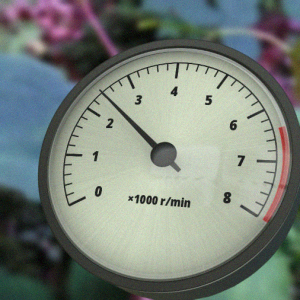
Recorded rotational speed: 2400
